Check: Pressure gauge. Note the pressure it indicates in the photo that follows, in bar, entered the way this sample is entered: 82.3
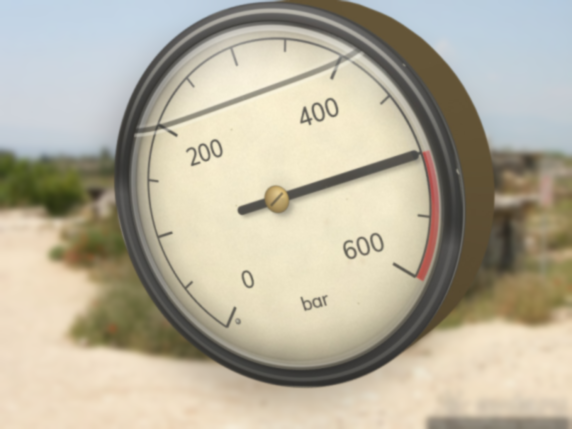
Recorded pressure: 500
